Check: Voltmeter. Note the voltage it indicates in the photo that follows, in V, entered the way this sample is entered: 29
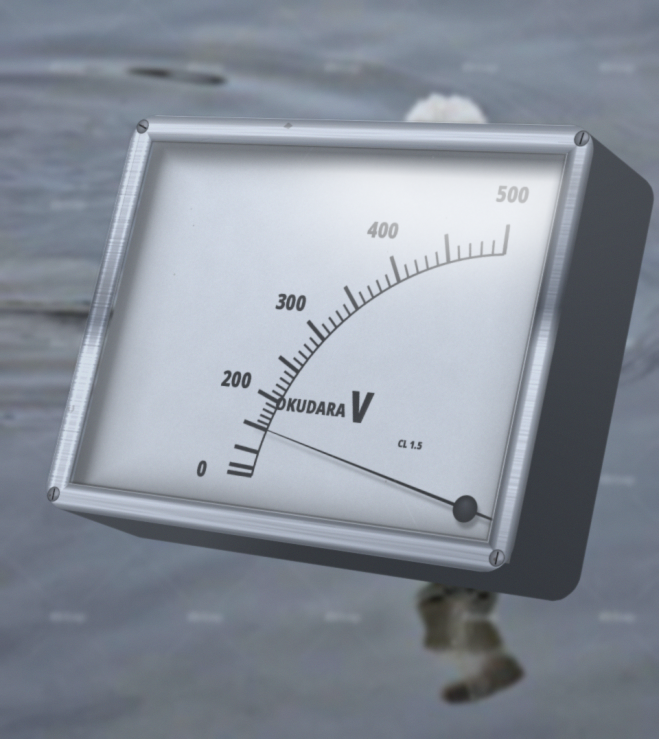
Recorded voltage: 150
